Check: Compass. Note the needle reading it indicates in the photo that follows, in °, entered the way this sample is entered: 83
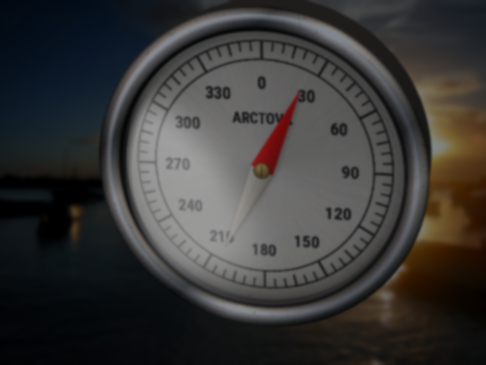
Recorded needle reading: 25
